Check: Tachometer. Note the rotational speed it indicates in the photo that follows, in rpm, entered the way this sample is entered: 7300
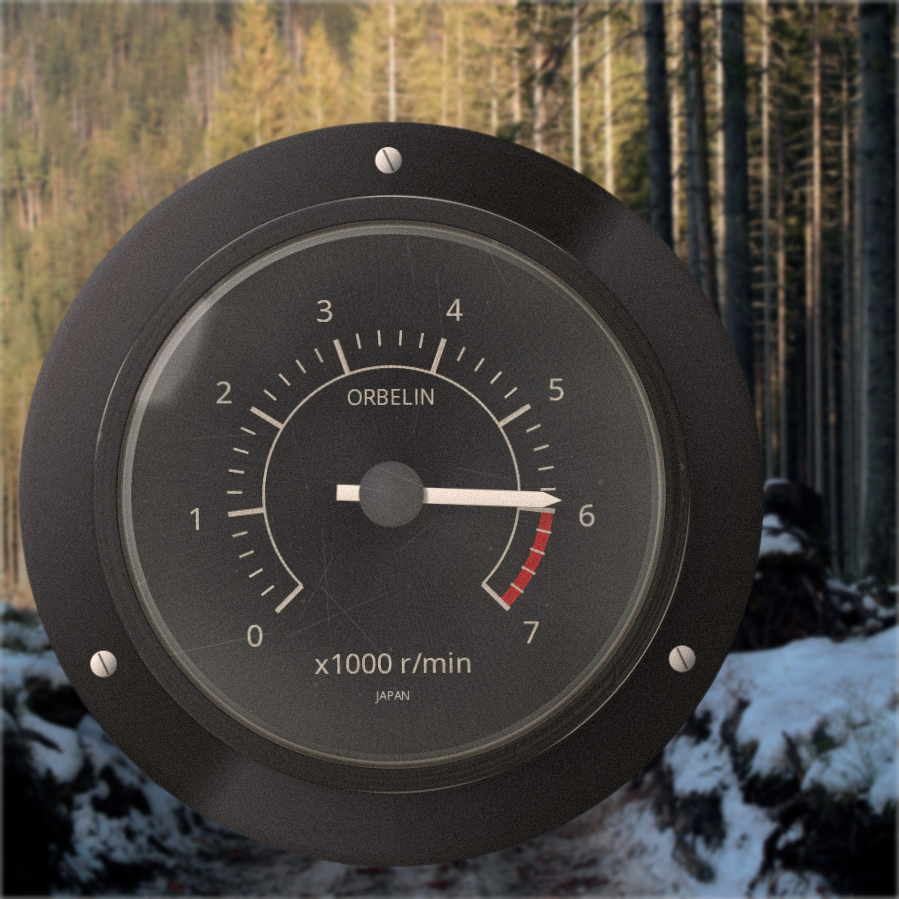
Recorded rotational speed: 5900
